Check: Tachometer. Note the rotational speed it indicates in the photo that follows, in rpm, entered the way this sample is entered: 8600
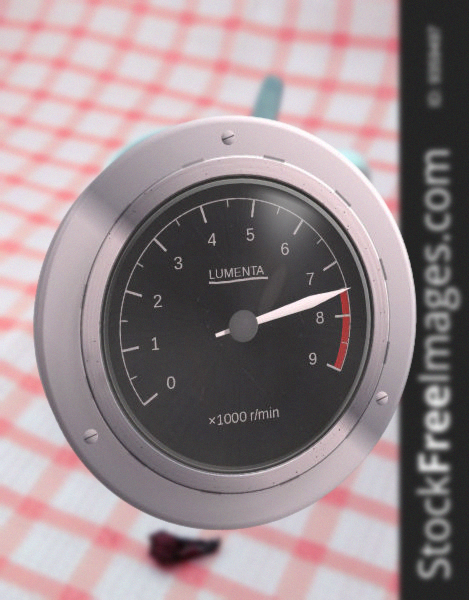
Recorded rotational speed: 7500
